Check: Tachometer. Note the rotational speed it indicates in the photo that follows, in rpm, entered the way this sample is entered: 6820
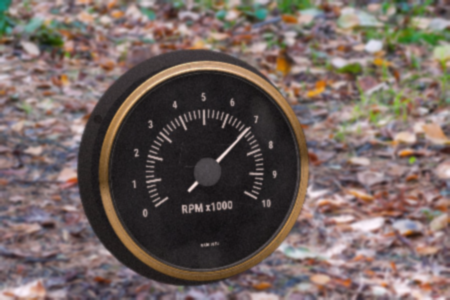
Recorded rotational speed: 7000
